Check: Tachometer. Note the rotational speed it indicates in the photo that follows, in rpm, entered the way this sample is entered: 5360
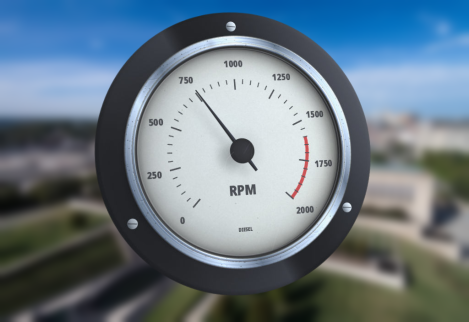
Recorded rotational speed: 750
